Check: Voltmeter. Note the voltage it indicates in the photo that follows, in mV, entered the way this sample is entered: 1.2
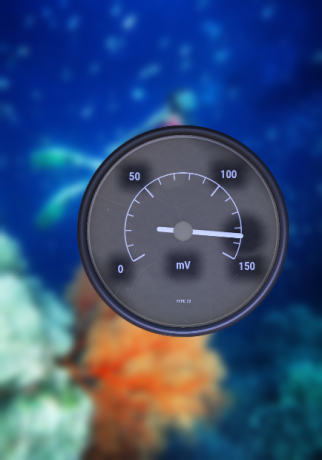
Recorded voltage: 135
